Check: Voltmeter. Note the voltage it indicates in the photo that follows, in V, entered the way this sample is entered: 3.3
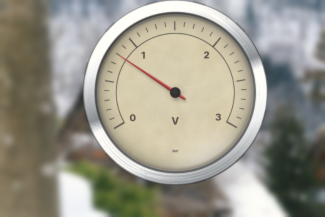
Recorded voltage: 0.8
